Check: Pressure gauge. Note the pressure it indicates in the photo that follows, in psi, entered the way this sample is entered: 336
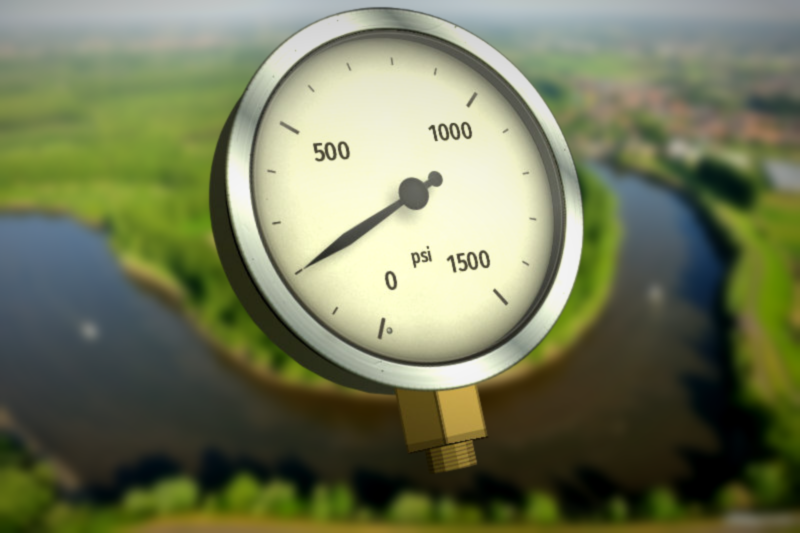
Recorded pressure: 200
